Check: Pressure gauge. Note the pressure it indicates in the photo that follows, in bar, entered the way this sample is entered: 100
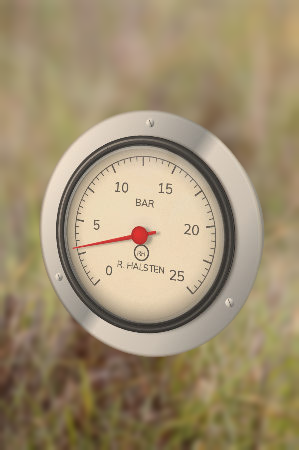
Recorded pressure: 3
